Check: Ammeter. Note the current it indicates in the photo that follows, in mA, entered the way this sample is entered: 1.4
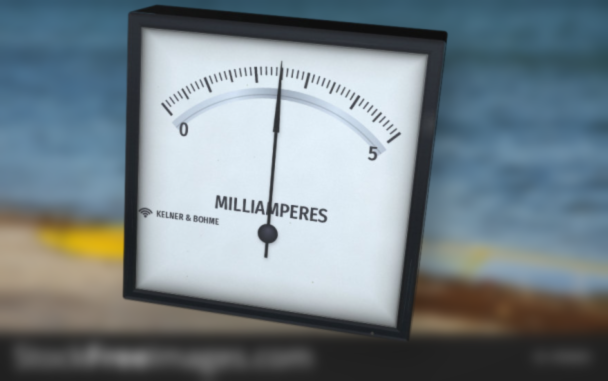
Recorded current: 2.5
